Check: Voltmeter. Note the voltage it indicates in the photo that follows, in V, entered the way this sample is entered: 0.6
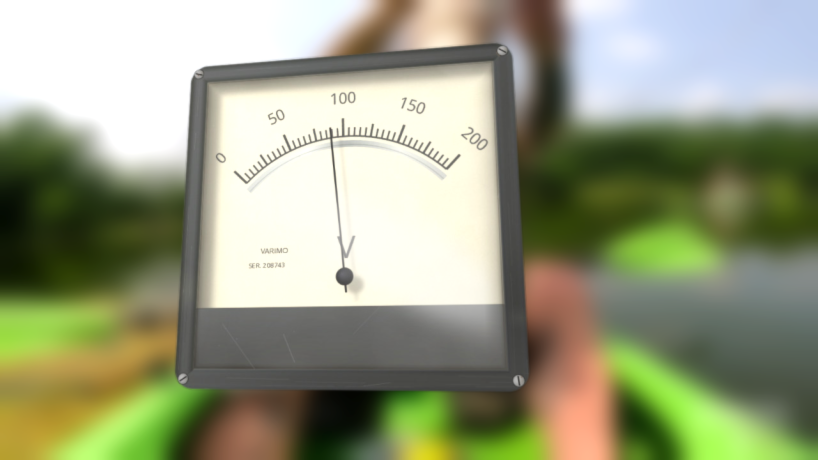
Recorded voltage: 90
